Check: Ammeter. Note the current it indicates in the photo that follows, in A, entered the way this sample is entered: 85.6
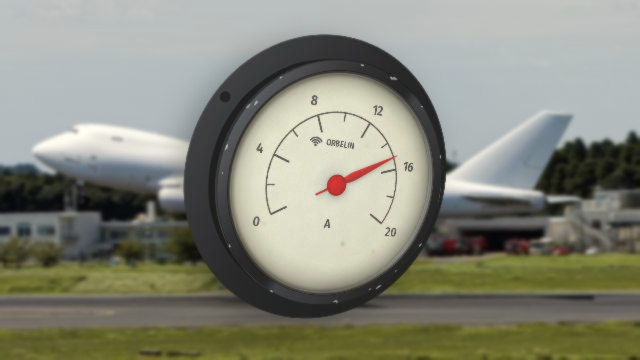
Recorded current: 15
